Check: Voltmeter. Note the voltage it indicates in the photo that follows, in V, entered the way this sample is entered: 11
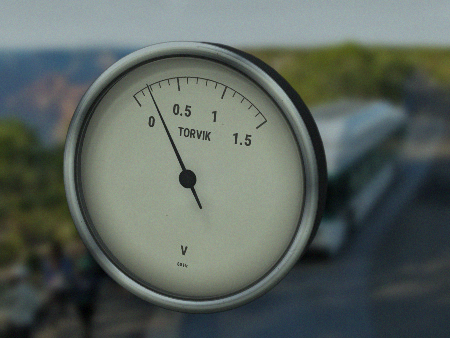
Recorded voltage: 0.2
